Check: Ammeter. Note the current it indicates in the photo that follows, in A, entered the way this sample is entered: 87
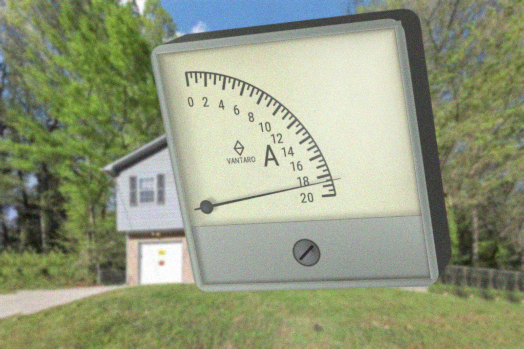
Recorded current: 18.5
